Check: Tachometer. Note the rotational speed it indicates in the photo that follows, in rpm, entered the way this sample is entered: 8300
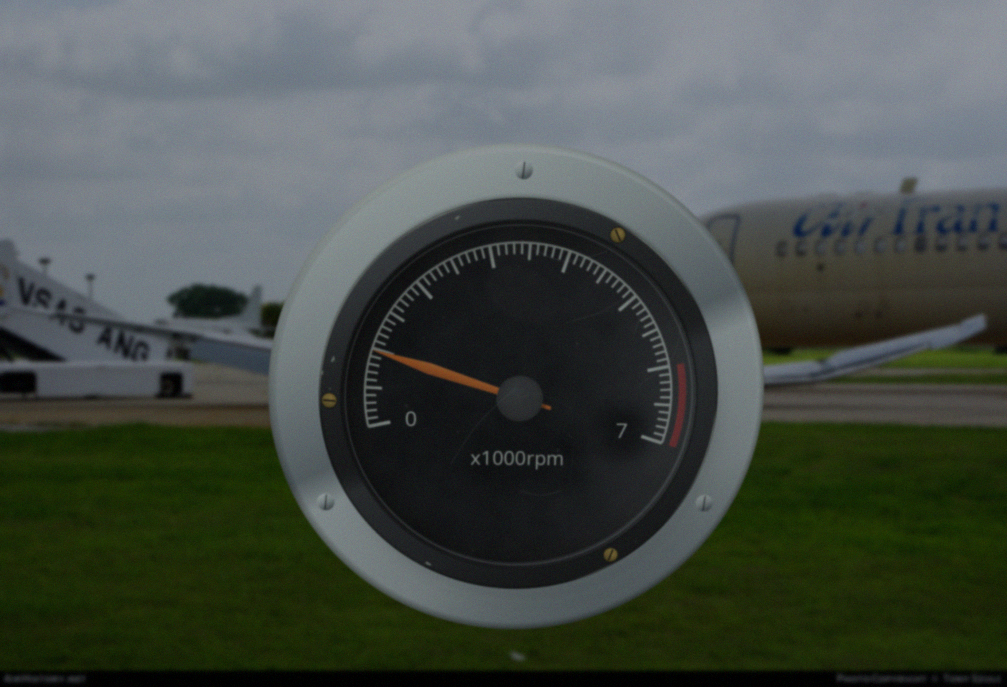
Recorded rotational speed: 1000
